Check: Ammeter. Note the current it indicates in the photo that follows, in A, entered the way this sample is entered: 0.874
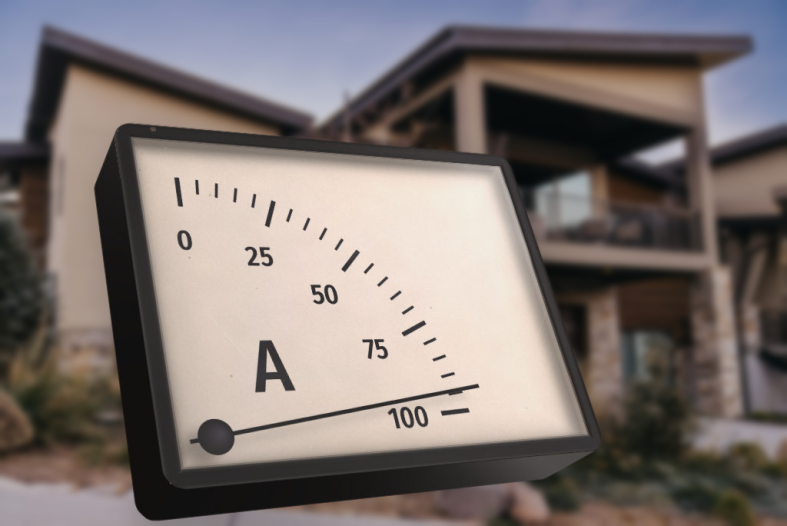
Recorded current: 95
